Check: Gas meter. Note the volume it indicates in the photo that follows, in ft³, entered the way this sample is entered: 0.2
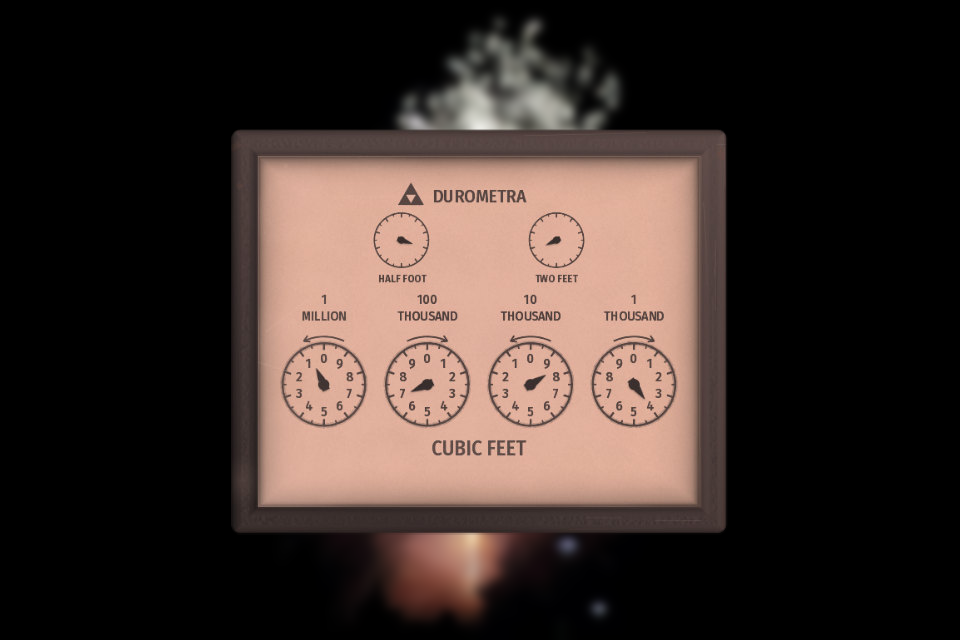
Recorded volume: 68400
